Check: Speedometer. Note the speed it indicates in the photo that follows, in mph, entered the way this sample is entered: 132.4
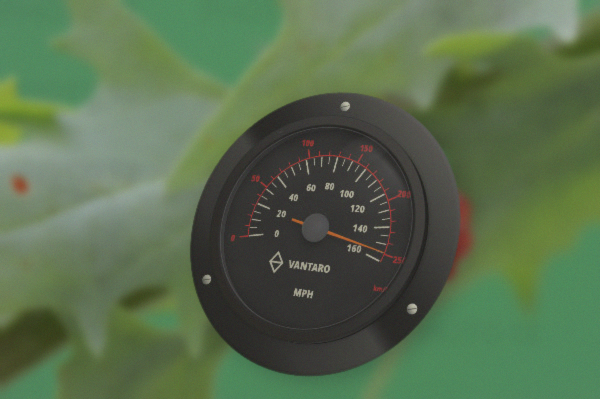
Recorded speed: 155
